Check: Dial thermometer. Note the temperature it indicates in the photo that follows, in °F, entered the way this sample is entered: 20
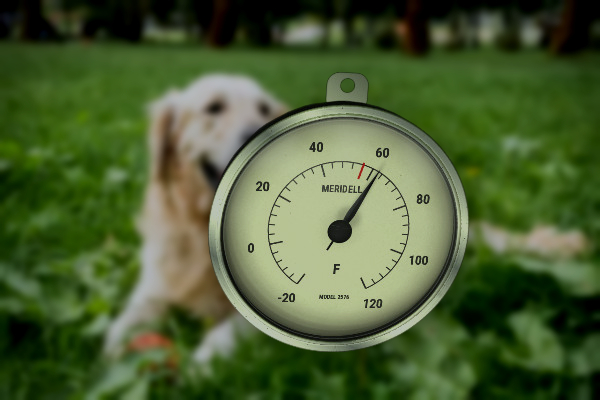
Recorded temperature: 62
